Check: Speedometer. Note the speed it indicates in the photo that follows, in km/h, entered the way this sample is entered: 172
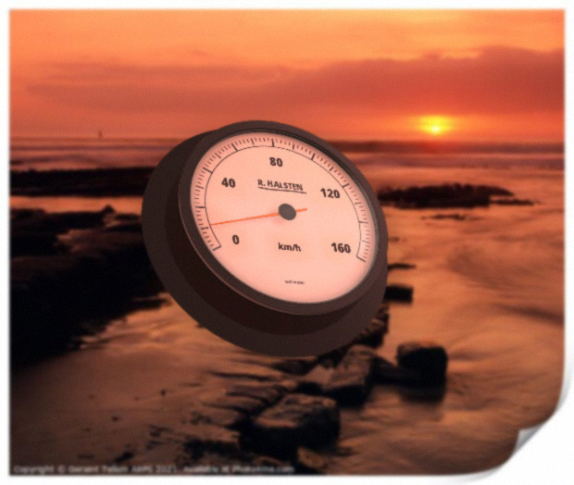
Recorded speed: 10
